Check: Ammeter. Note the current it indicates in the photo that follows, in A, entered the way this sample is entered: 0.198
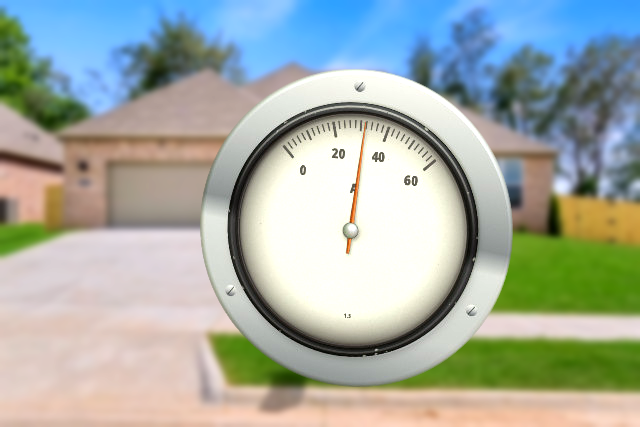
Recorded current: 32
